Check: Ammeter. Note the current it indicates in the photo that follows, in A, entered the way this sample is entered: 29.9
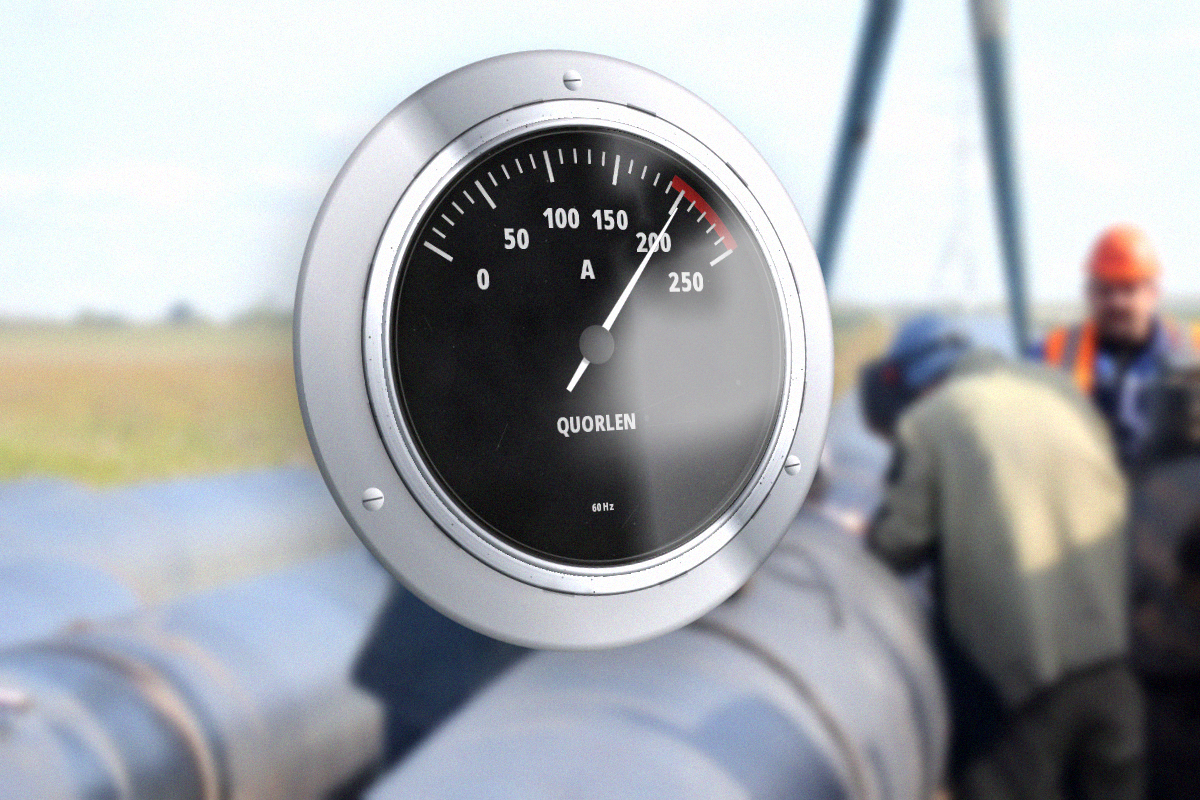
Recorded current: 200
